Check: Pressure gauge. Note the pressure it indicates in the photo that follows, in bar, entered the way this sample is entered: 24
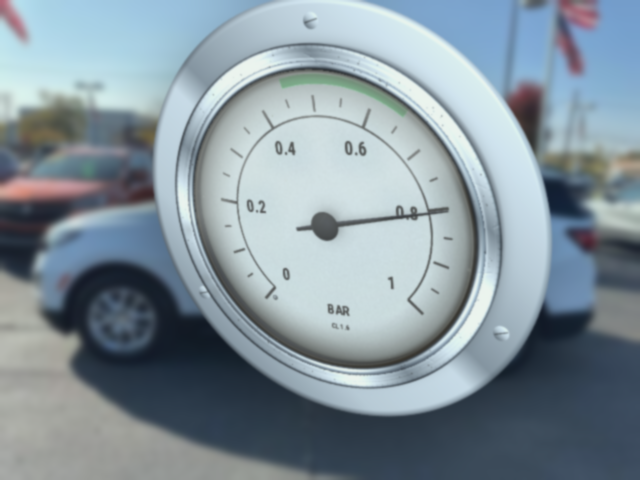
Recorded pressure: 0.8
